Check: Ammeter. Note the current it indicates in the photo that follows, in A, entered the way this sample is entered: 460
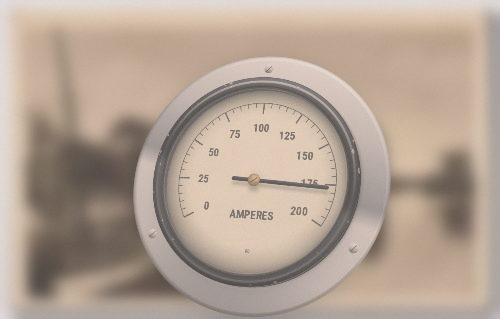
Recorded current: 177.5
